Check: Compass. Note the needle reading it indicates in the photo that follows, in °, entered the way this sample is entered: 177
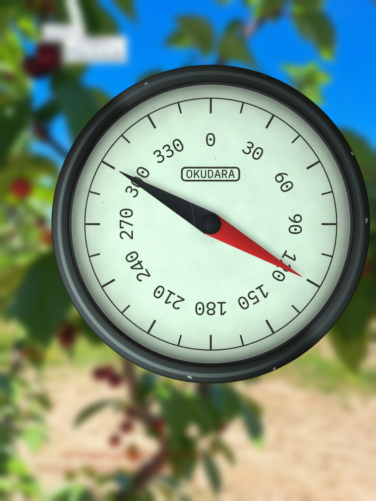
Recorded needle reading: 120
